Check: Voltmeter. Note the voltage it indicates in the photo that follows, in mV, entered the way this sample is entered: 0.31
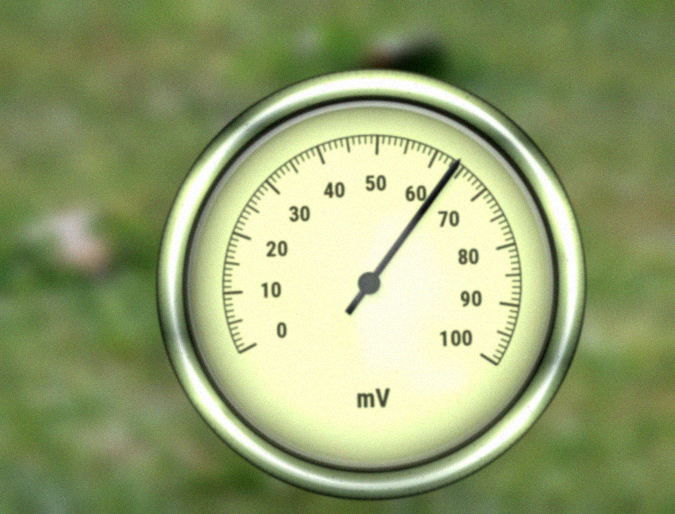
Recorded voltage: 64
